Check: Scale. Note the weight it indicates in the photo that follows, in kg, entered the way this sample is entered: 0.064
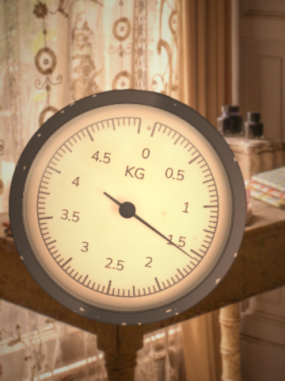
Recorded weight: 1.55
